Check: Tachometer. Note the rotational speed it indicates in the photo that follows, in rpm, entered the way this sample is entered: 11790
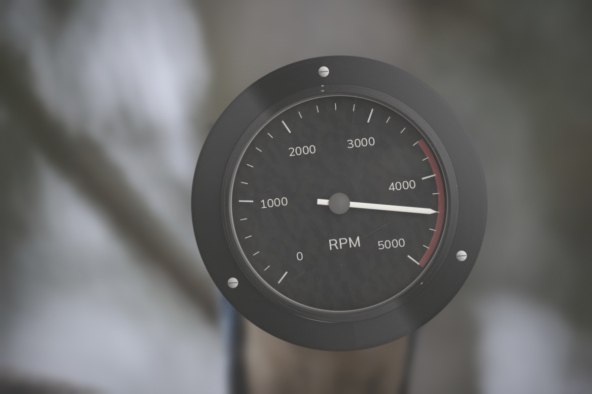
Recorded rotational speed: 4400
